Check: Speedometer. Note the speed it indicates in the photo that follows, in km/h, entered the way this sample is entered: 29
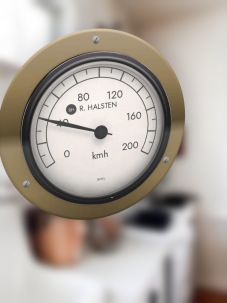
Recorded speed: 40
